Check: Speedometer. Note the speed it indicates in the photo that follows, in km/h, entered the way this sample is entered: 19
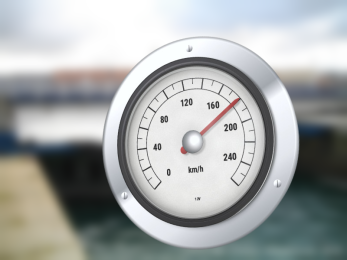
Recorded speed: 180
